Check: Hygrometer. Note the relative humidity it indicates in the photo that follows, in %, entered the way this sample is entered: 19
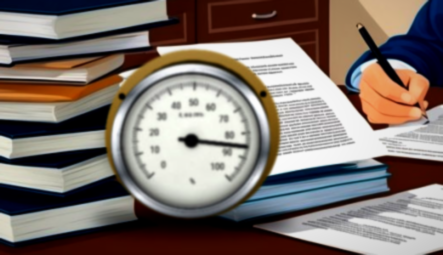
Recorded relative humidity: 85
